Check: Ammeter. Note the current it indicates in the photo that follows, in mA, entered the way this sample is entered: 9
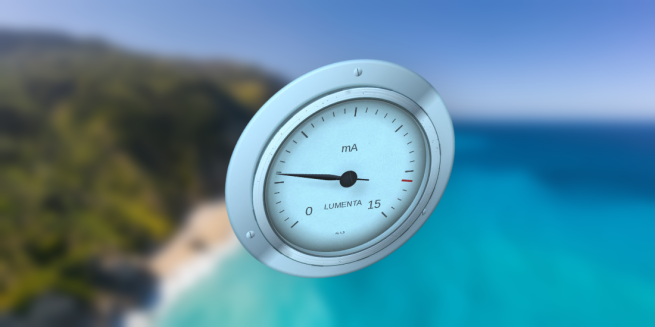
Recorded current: 3
